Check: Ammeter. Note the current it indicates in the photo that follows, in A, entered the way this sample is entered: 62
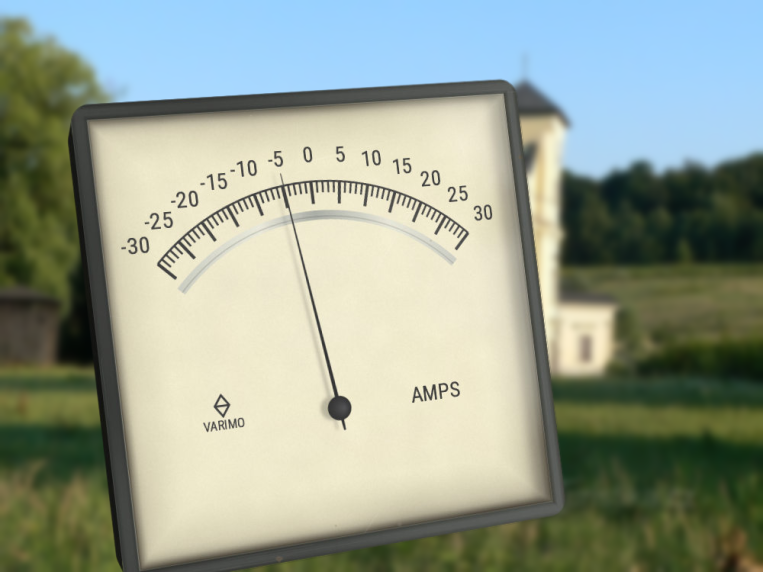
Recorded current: -5
